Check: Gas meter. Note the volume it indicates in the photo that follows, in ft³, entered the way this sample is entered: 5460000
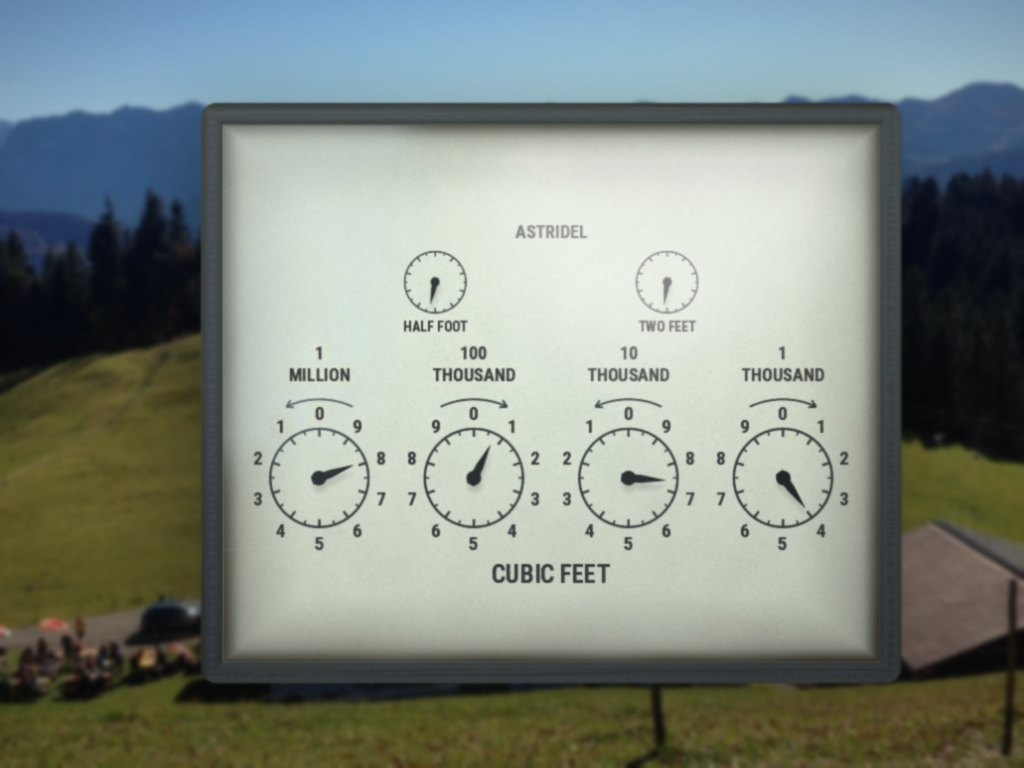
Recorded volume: 807400
